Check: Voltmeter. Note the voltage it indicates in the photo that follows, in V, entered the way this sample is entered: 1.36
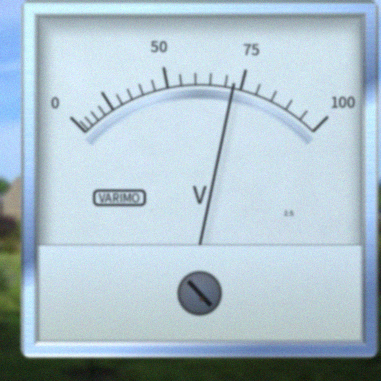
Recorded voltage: 72.5
